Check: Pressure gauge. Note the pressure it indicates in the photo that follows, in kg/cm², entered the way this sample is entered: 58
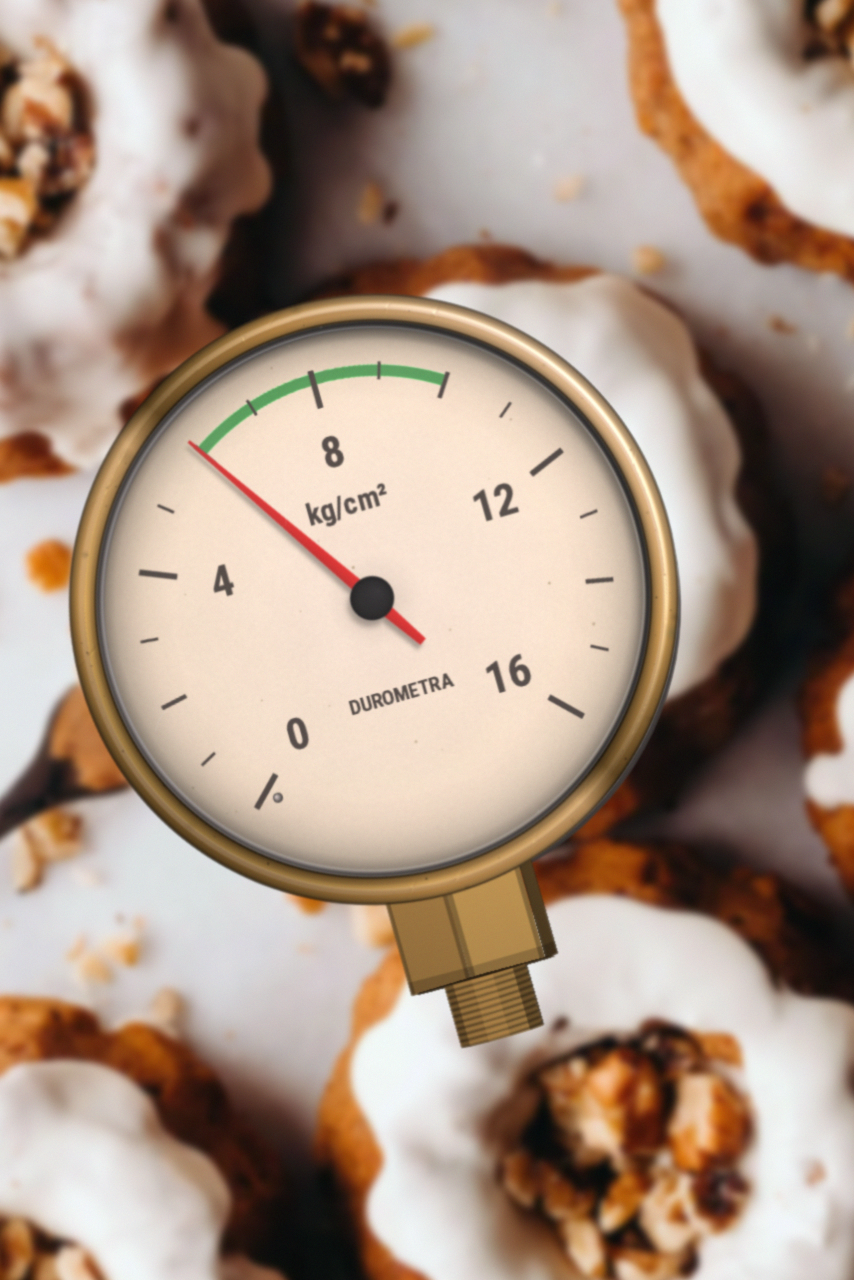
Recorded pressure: 6
